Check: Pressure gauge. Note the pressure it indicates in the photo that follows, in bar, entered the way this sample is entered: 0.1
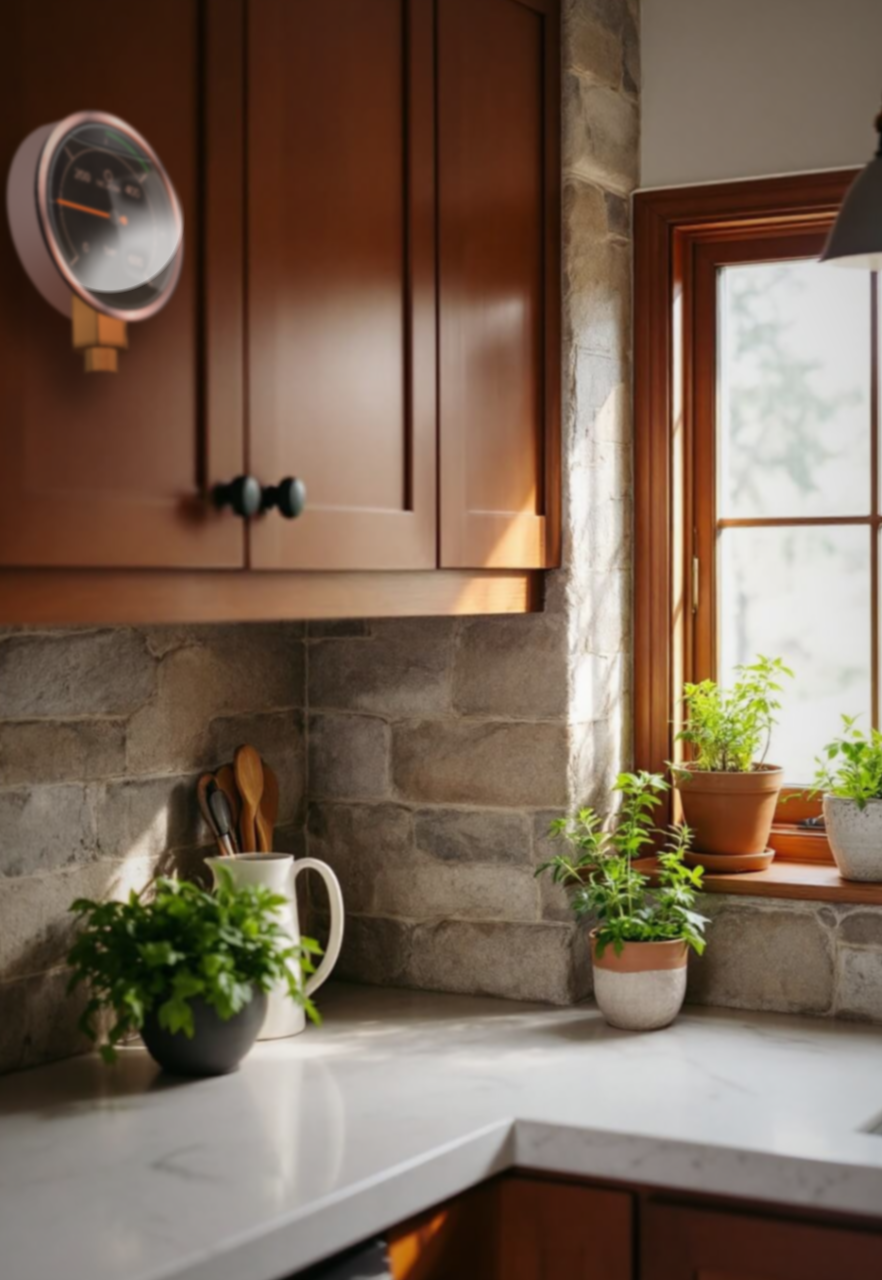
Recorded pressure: 100
